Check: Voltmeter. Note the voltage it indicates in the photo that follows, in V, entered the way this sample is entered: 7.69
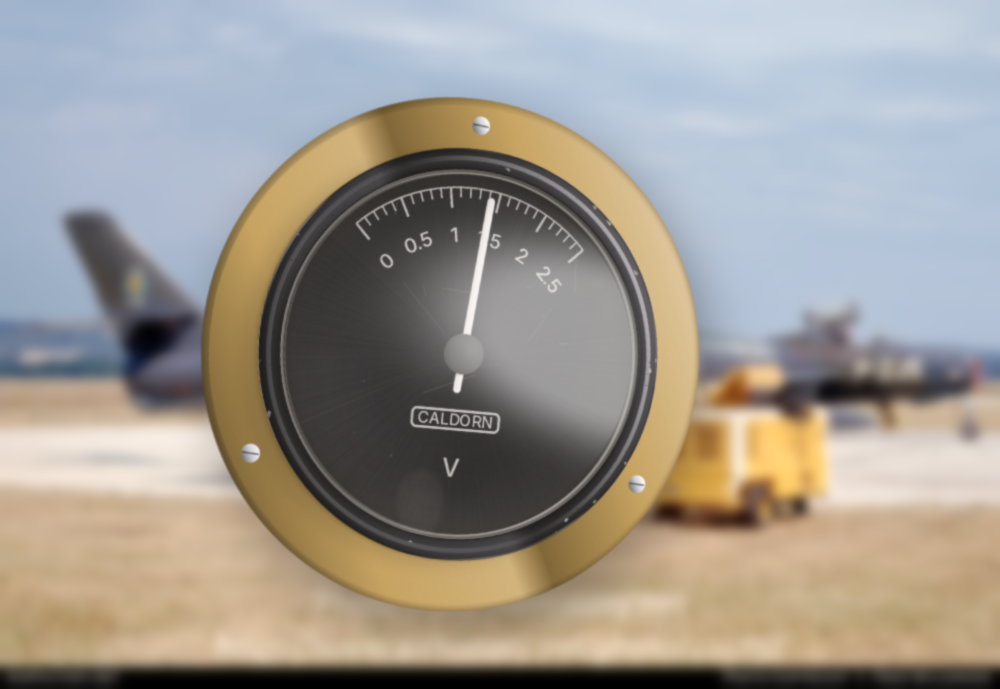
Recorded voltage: 1.4
